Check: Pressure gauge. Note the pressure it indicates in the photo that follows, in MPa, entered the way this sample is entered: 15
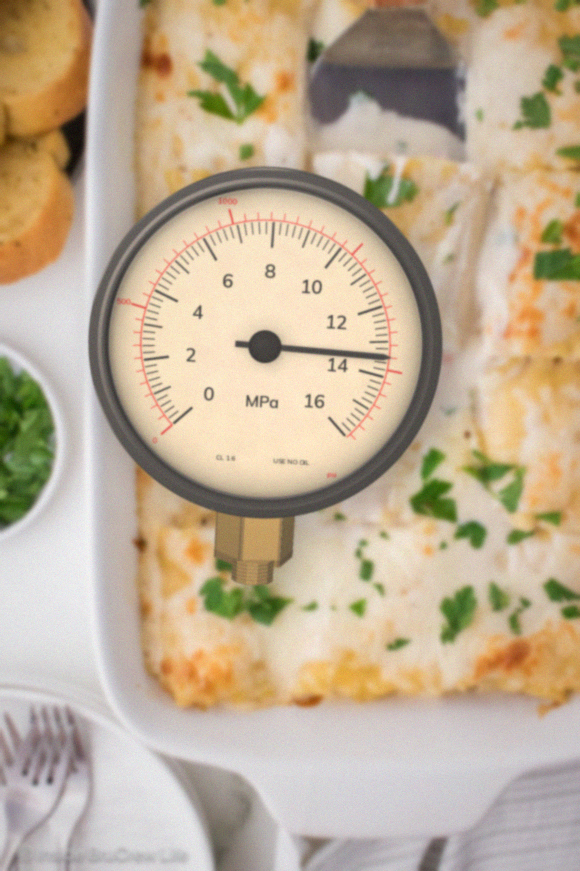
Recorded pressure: 13.4
